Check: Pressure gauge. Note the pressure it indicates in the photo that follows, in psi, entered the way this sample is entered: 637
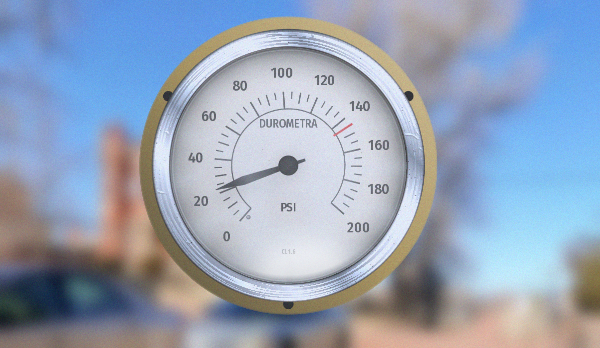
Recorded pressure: 22.5
